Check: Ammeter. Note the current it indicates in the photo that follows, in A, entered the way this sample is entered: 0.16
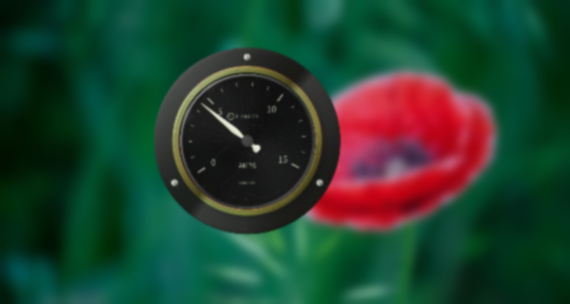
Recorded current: 4.5
